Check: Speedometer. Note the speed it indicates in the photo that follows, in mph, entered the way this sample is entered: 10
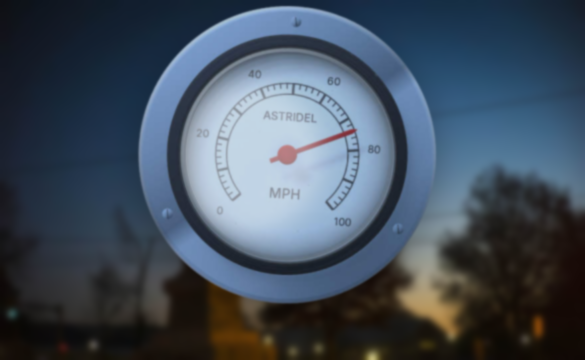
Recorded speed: 74
